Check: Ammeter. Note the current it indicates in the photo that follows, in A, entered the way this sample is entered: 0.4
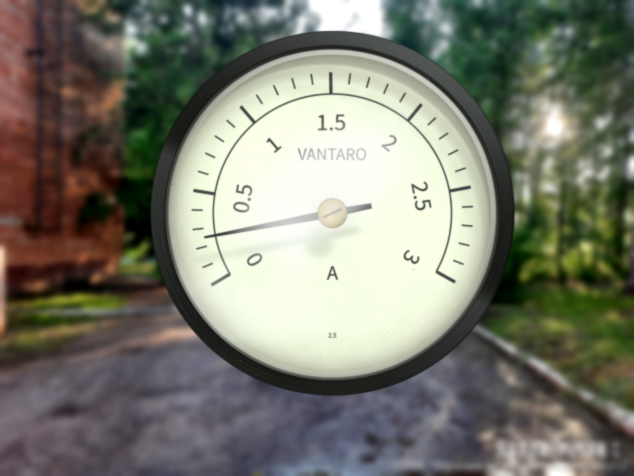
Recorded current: 0.25
